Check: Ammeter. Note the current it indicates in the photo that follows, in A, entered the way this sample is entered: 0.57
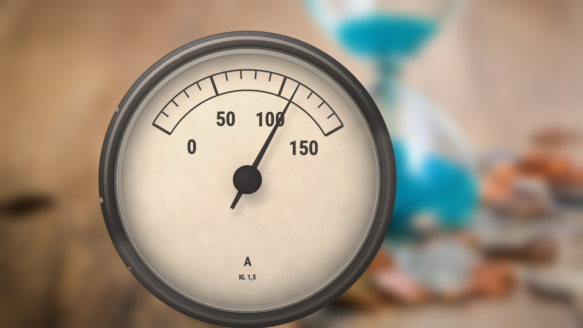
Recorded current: 110
